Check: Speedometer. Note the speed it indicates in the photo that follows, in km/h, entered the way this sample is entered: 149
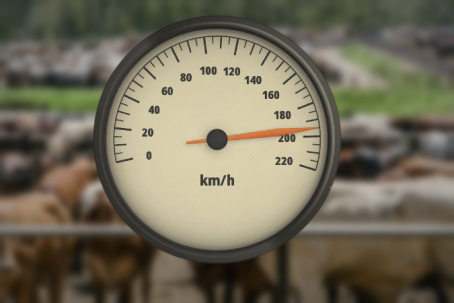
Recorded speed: 195
